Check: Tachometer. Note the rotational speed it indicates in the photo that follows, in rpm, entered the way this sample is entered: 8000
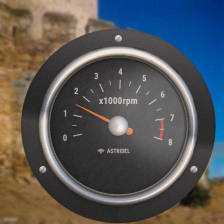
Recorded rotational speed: 1500
